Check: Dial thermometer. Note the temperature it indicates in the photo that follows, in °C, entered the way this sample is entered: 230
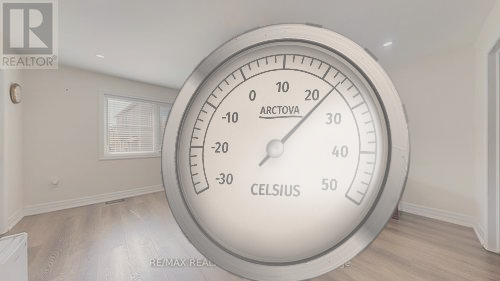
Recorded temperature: 24
